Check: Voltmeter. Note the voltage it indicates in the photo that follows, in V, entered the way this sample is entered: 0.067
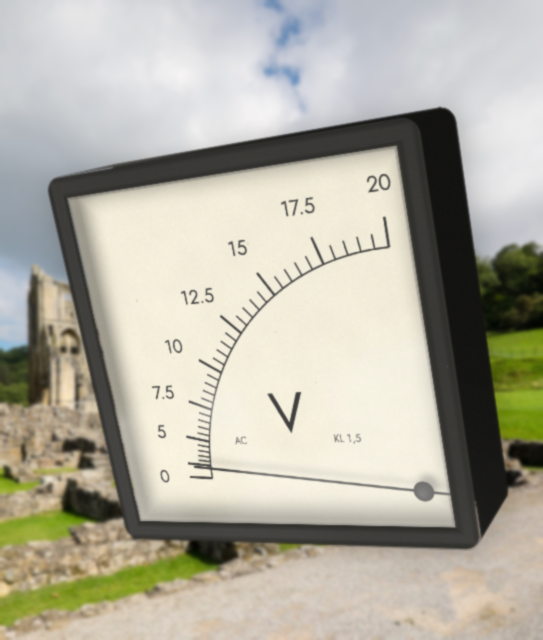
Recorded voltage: 2.5
